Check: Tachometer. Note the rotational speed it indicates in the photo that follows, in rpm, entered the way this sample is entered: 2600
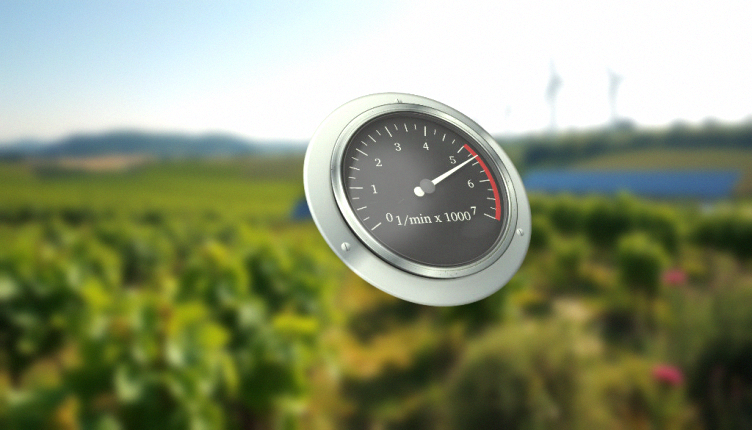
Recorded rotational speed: 5375
